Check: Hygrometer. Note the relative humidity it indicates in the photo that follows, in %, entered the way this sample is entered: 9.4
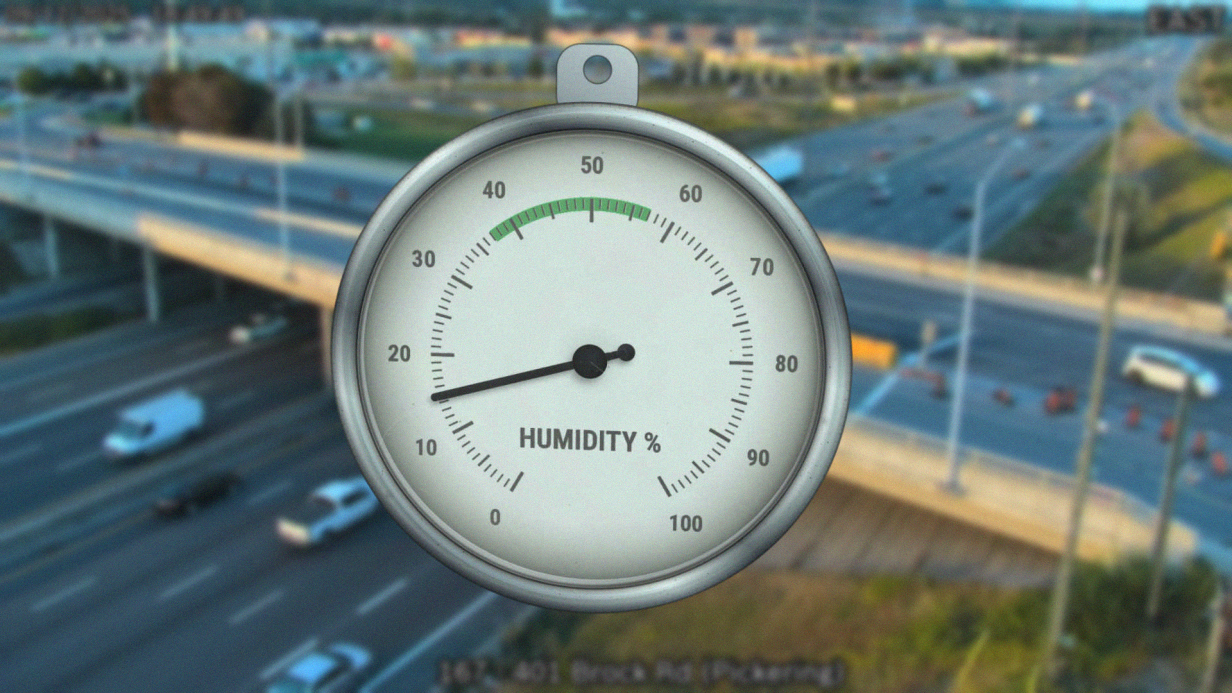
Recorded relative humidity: 15
